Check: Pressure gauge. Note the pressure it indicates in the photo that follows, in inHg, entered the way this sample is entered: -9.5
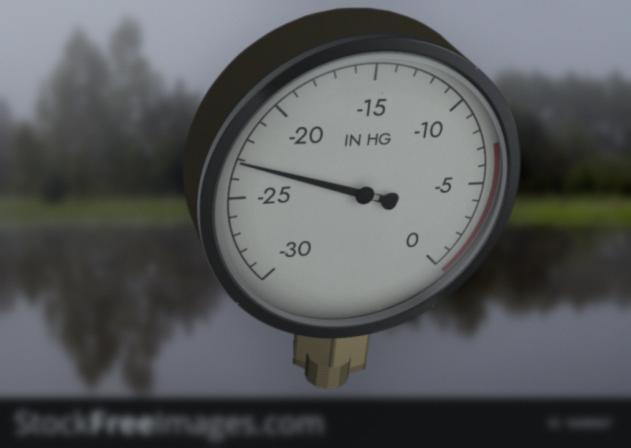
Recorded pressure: -23
